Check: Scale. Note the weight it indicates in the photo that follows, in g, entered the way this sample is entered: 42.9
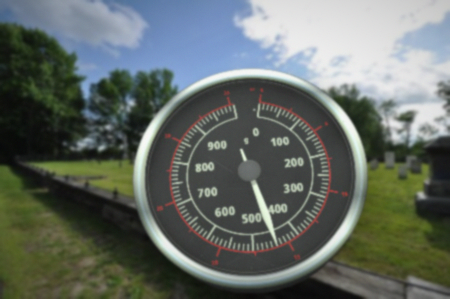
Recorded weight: 450
